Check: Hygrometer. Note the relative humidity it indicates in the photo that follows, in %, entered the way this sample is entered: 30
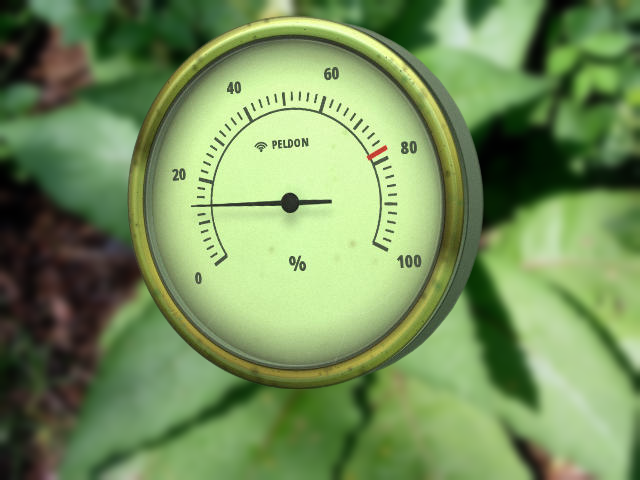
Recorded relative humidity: 14
